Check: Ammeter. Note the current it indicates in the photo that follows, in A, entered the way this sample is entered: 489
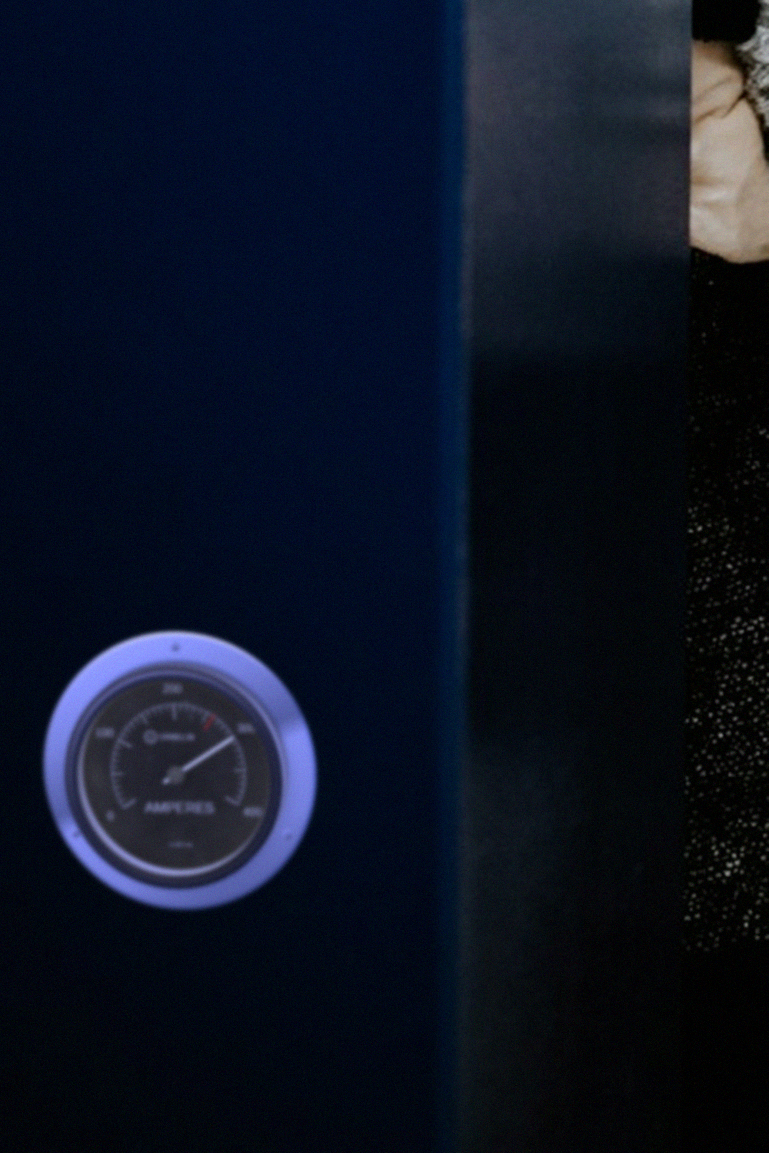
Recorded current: 300
